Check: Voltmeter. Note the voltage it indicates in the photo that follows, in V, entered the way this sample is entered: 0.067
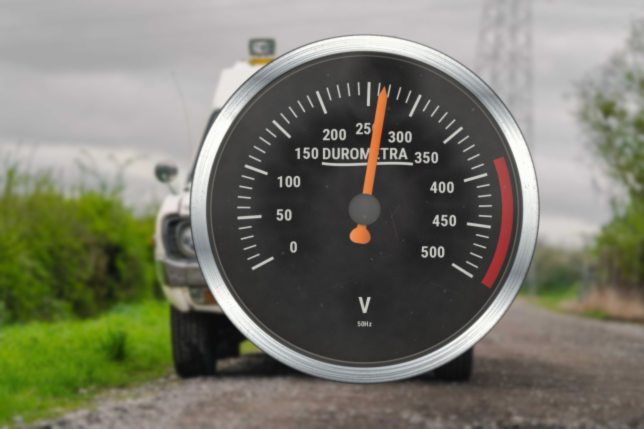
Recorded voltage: 265
